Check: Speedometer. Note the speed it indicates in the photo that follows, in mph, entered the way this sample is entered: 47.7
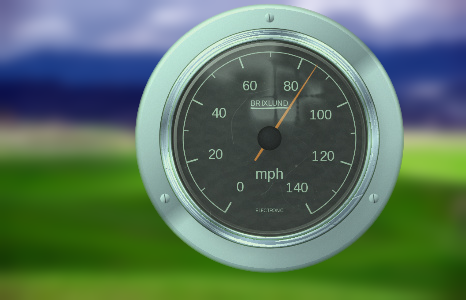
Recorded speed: 85
